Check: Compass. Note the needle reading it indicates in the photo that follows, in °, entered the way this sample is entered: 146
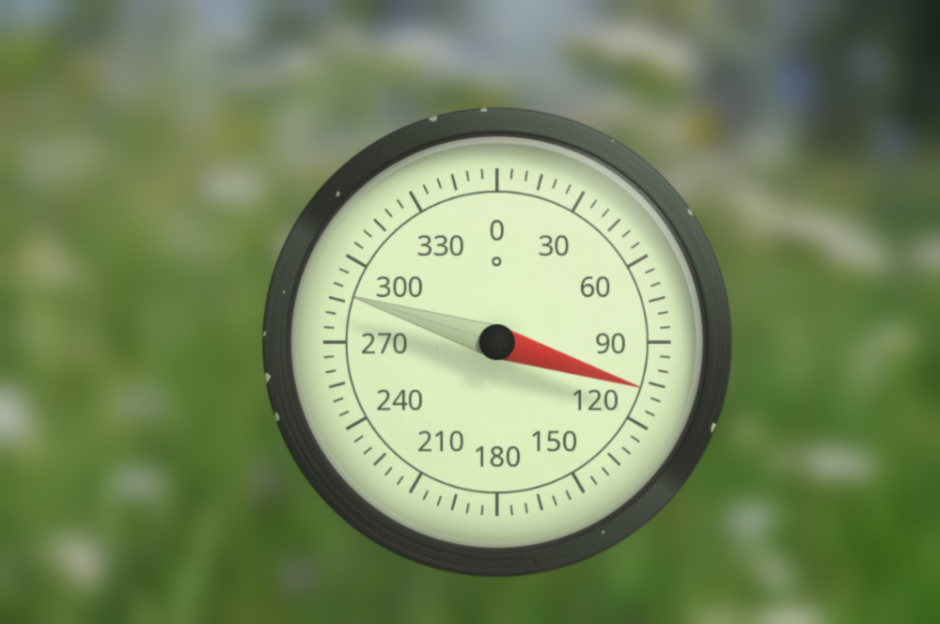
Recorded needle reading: 107.5
